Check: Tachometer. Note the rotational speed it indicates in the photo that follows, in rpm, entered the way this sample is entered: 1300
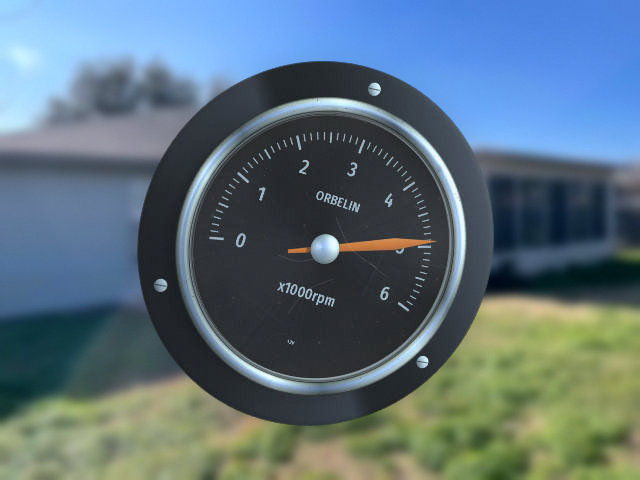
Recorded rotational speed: 4900
